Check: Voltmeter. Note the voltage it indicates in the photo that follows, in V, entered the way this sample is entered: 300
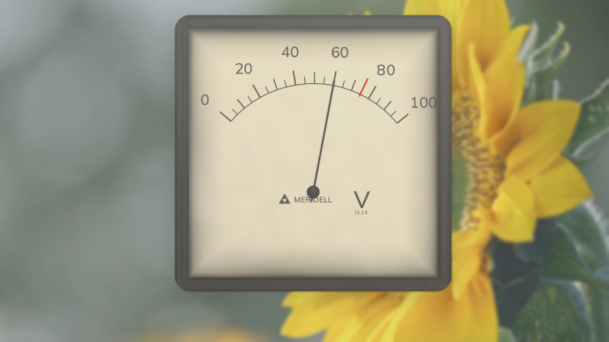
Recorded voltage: 60
